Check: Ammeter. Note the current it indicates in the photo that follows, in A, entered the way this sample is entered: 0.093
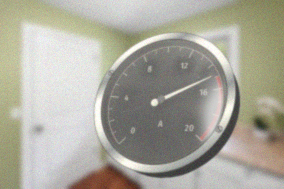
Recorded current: 15
